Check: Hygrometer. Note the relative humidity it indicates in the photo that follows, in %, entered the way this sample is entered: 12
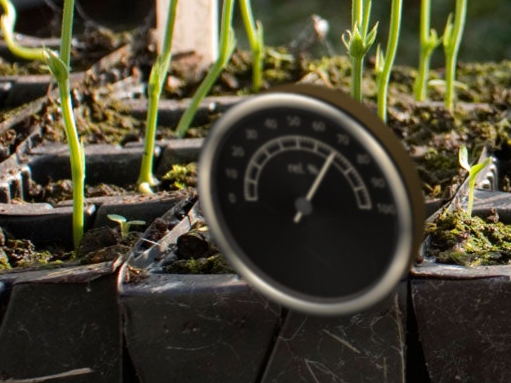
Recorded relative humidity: 70
